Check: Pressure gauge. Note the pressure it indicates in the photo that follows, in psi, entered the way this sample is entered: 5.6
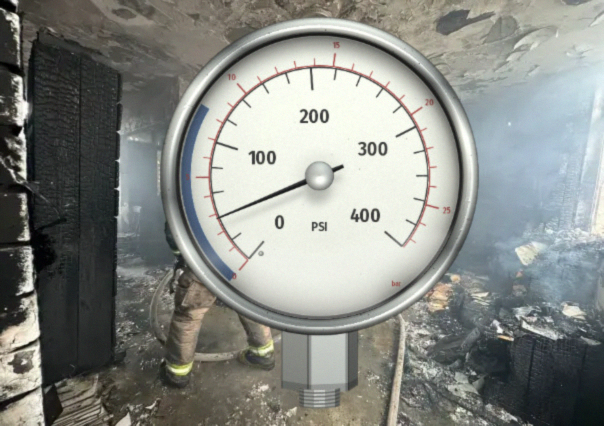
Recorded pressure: 40
